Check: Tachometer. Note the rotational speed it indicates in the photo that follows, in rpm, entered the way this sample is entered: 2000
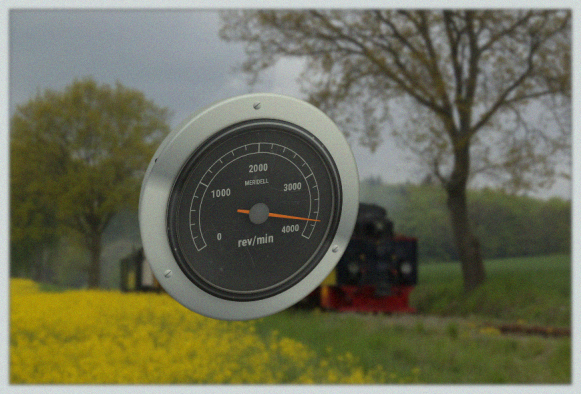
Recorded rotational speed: 3700
